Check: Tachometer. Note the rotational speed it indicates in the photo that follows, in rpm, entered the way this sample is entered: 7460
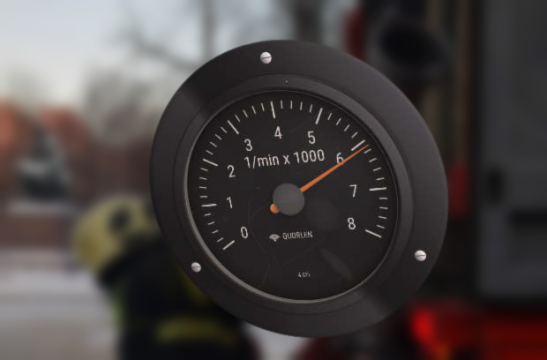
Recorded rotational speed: 6100
